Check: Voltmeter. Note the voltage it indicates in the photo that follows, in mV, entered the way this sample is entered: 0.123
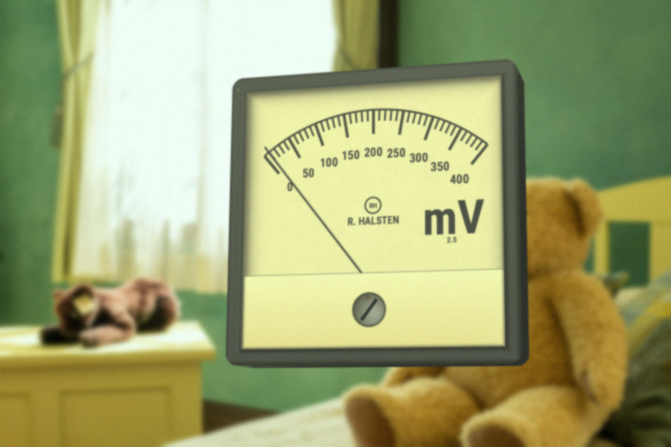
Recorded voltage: 10
